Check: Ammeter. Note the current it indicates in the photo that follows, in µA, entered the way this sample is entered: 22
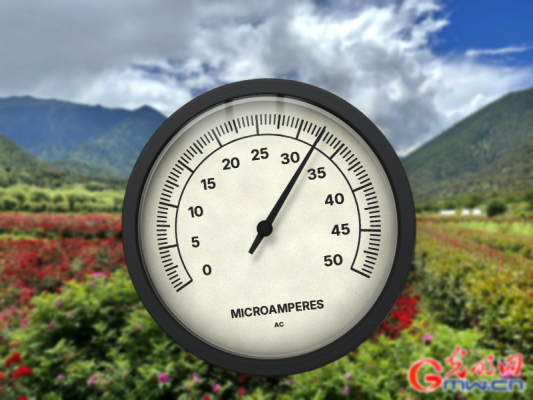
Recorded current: 32.5
